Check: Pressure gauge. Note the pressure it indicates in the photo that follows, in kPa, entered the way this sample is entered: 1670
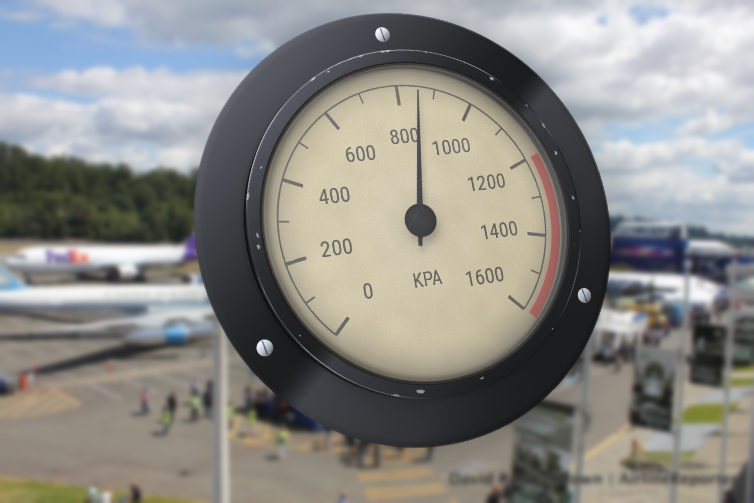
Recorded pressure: 850
